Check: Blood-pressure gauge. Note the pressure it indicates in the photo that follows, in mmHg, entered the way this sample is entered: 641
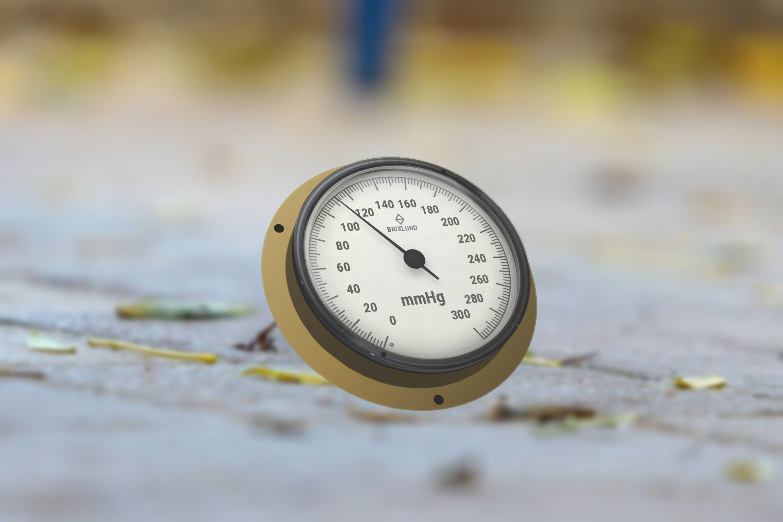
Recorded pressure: 110
